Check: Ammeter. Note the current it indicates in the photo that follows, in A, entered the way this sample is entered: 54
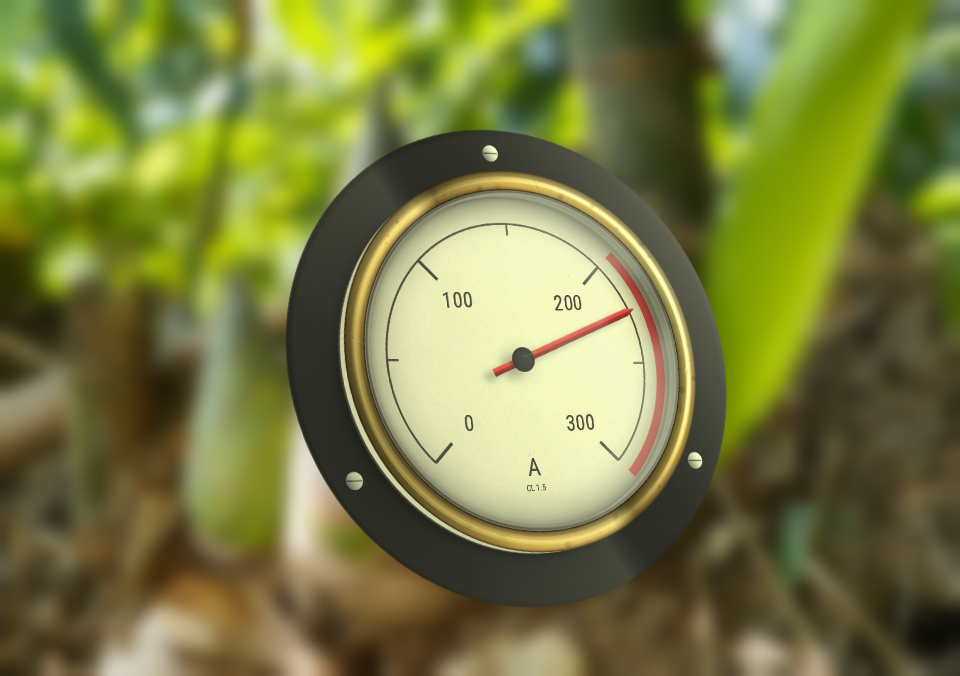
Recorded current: 225
